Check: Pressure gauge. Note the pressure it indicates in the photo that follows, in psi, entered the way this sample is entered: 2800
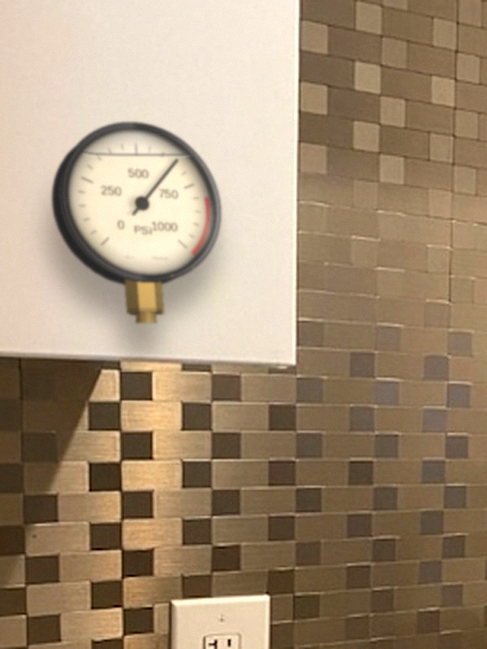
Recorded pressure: 650
